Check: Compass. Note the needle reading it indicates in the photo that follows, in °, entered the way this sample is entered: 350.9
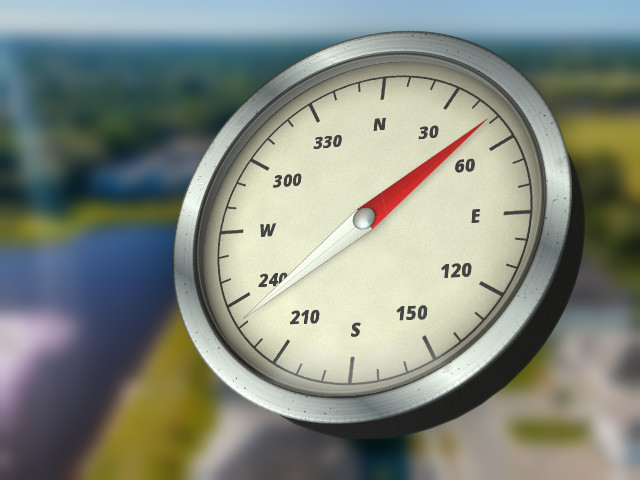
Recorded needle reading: 50
